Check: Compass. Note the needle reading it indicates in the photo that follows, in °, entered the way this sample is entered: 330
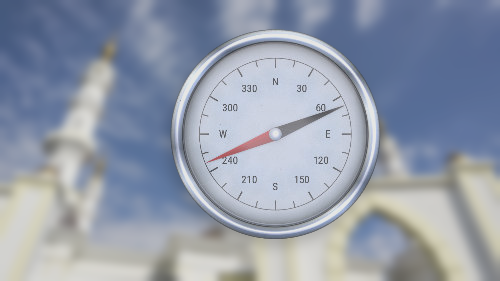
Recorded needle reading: 247.5
